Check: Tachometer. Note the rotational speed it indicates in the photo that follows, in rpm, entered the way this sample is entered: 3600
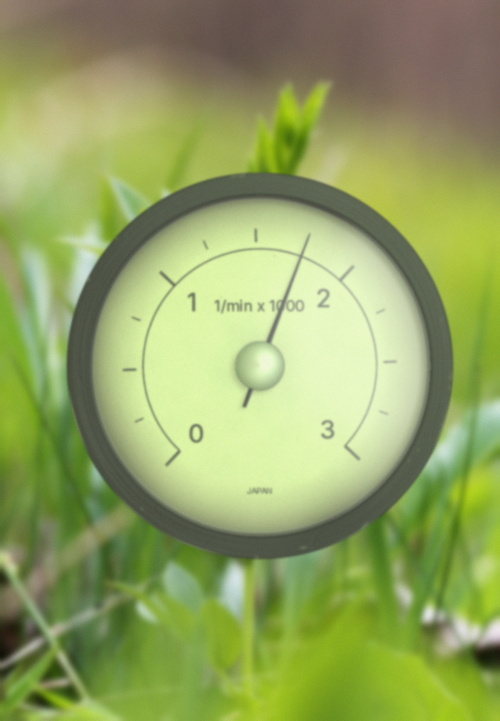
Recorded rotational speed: 1750
